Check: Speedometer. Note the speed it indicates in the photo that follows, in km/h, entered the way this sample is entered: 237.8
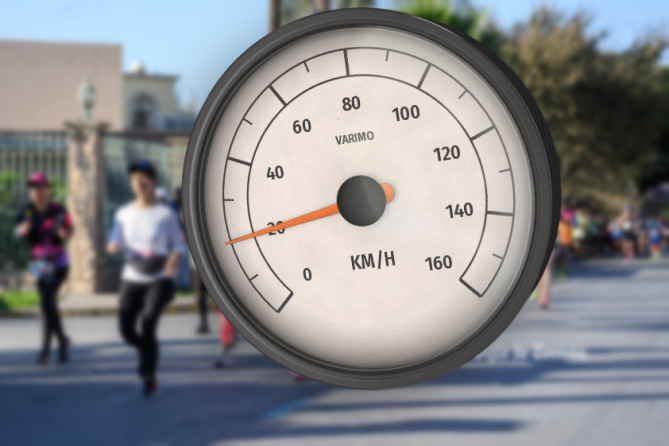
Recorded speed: 20
